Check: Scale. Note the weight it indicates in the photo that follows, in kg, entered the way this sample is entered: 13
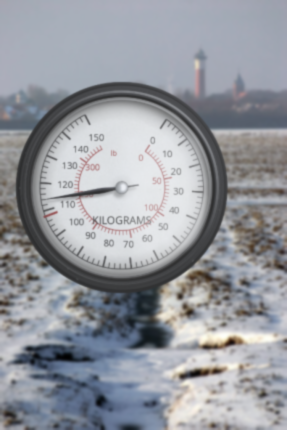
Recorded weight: 114
